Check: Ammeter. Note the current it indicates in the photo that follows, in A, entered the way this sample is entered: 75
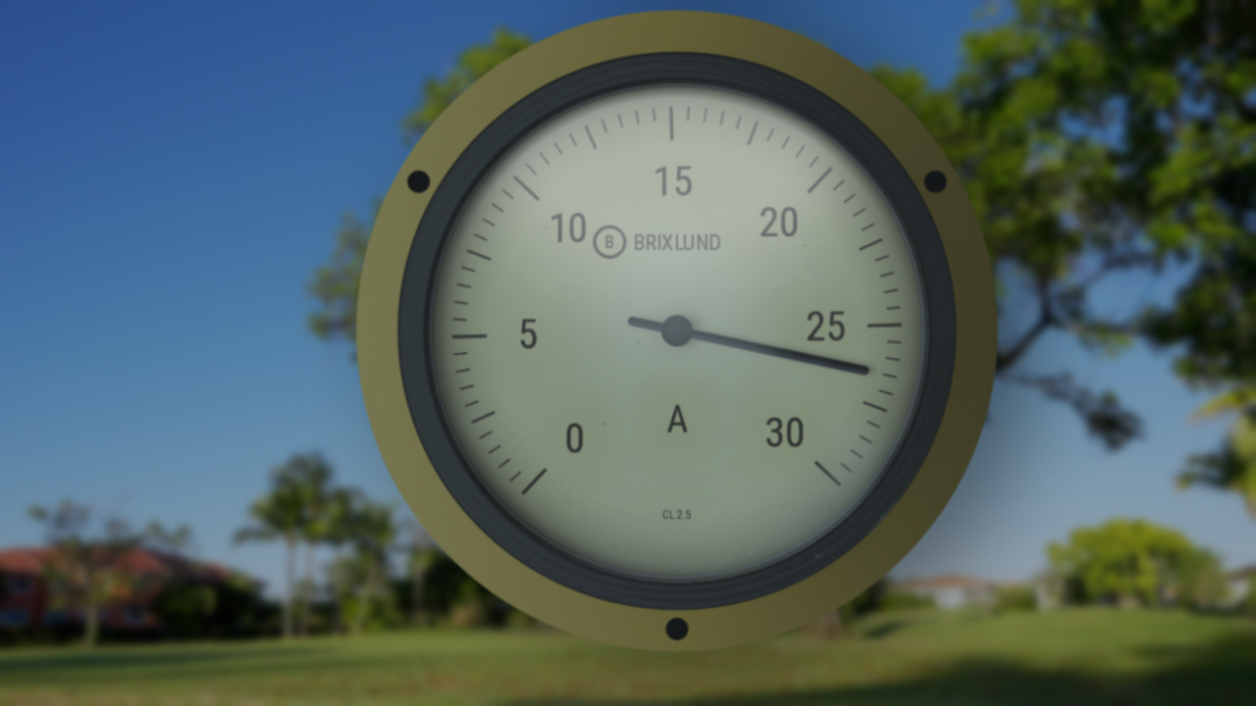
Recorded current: 26.5
